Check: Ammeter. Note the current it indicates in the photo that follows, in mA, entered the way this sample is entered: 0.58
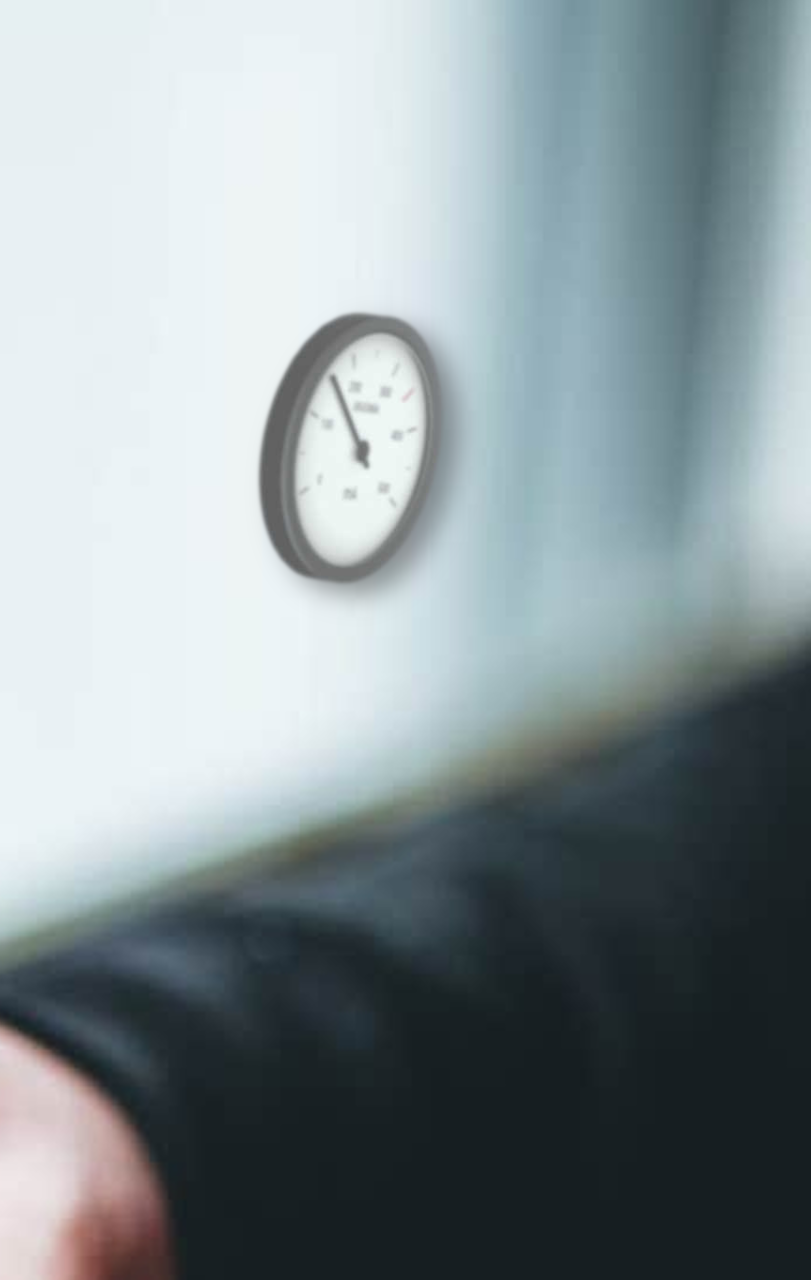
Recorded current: 150
